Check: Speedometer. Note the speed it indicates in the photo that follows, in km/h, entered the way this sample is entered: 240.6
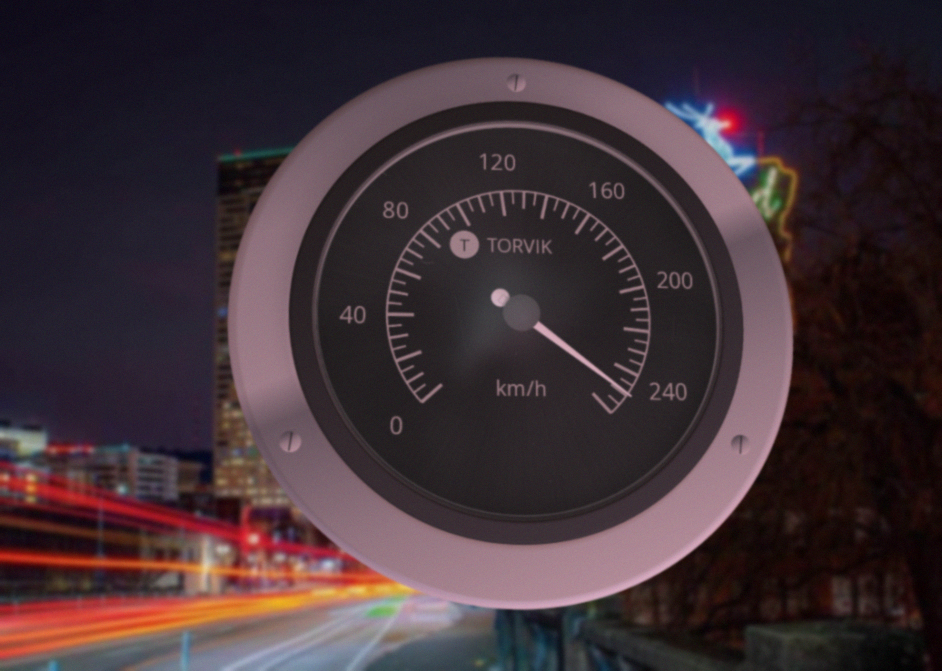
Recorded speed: 250
